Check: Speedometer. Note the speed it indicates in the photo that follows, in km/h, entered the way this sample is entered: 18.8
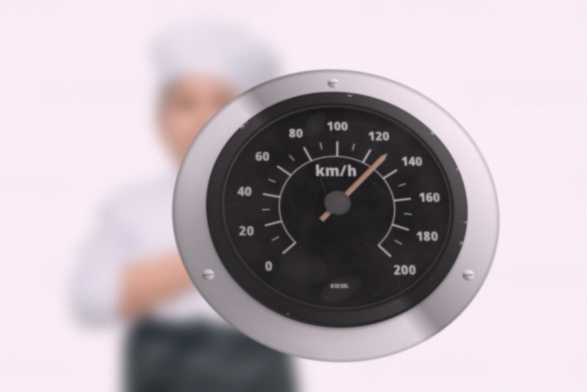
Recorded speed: 130
